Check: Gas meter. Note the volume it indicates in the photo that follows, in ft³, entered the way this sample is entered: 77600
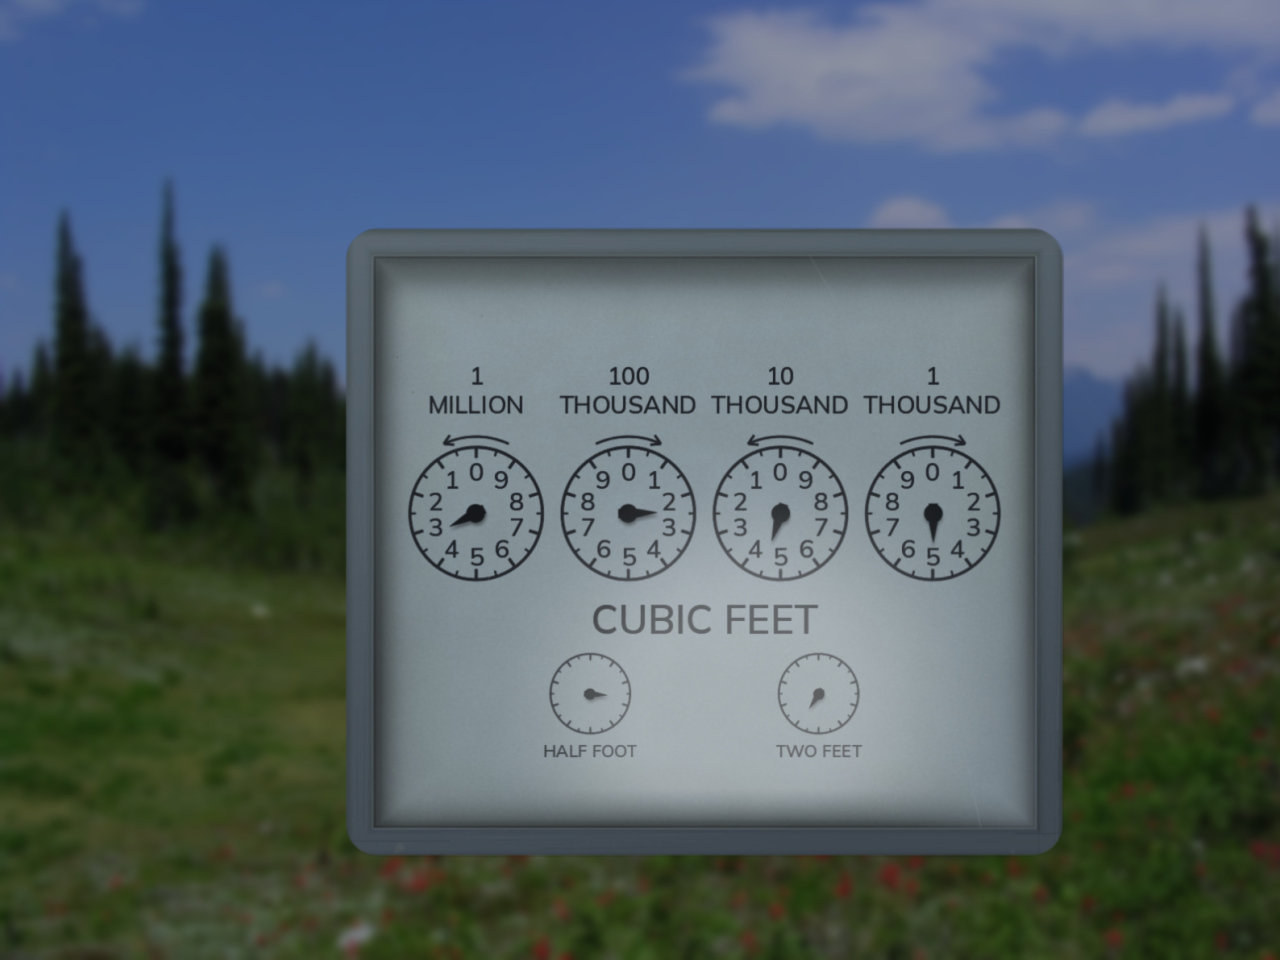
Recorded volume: 324500
